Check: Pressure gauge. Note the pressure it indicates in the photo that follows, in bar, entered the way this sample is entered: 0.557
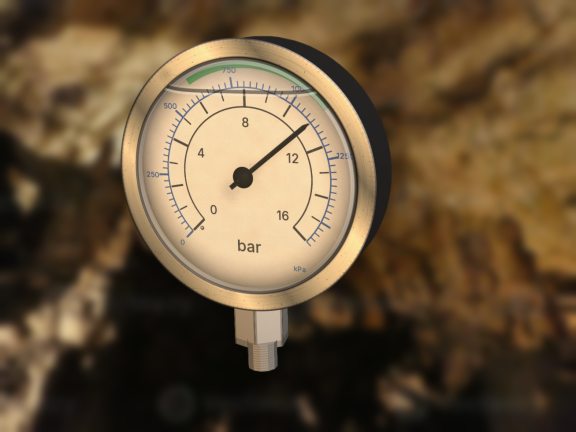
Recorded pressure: 11
